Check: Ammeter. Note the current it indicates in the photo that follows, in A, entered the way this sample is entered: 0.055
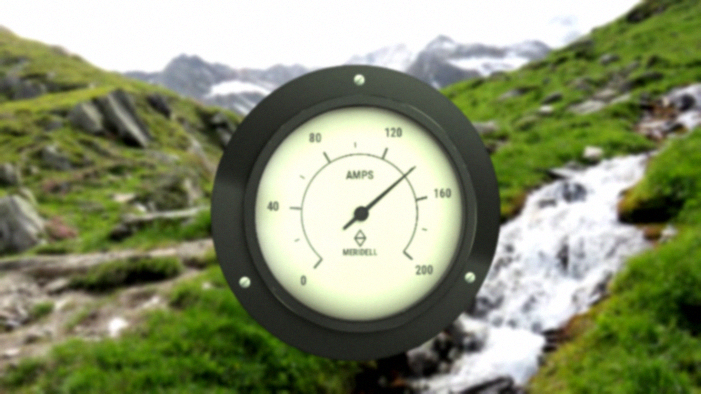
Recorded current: 140
